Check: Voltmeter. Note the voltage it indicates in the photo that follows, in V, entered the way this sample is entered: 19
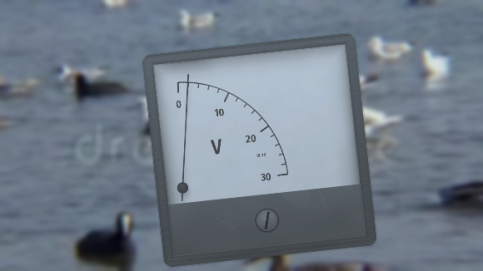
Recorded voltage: 2
